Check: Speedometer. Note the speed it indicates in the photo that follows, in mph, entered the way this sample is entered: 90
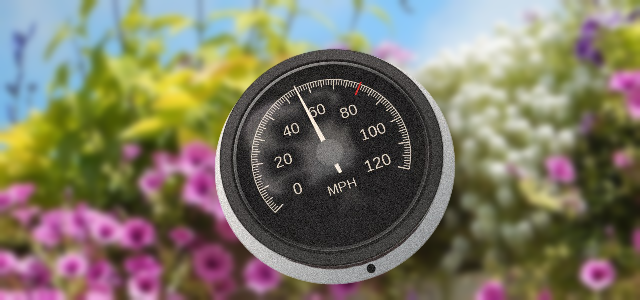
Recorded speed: 55
